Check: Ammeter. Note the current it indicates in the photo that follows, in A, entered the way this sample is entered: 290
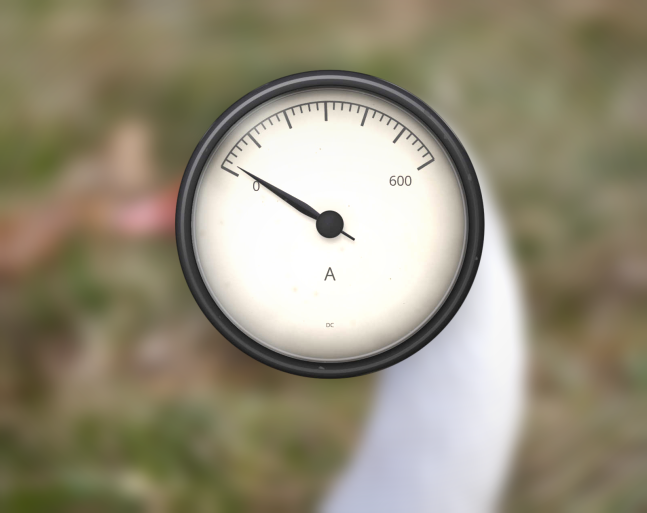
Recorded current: 20
